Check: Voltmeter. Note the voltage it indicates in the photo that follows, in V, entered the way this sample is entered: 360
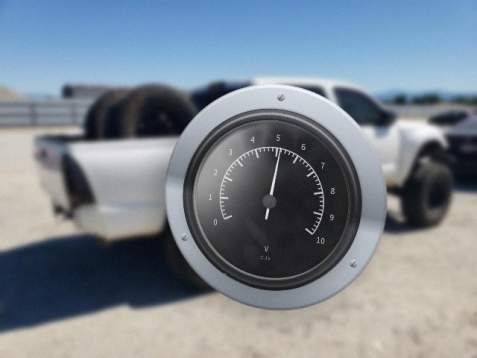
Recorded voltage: 5.2
